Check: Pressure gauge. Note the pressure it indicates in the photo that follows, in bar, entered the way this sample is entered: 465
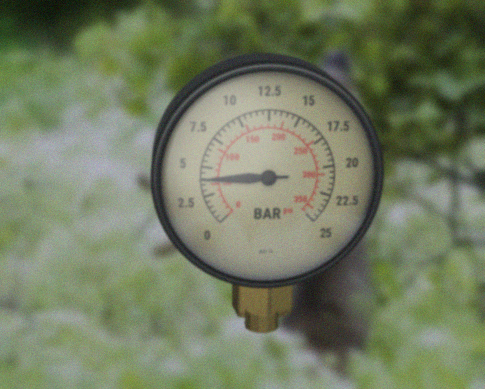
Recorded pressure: 4
